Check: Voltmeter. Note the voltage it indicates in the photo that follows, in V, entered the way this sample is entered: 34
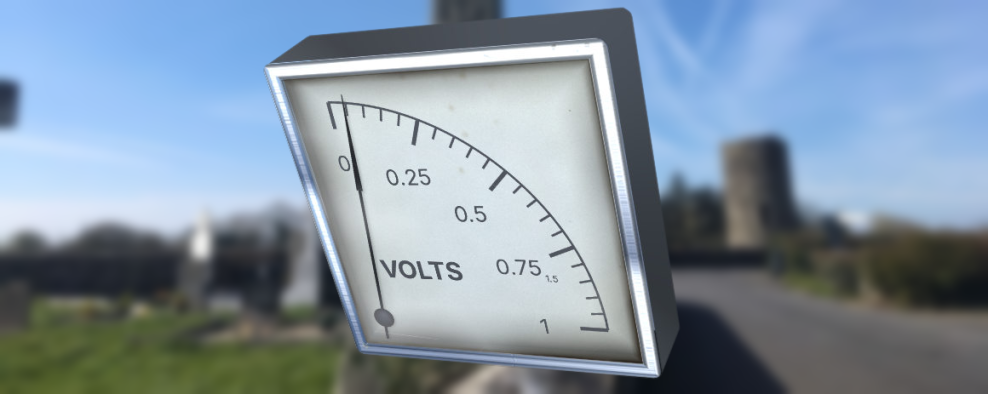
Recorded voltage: 0.05
